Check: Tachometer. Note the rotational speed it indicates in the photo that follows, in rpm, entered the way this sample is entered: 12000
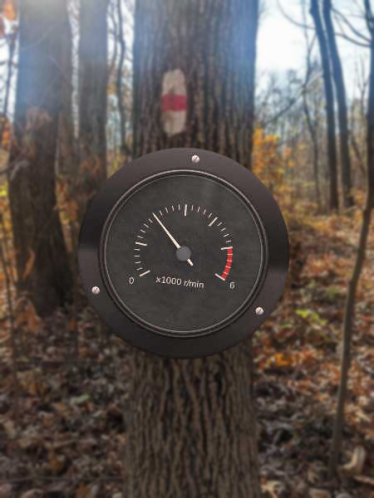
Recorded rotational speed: 2000
